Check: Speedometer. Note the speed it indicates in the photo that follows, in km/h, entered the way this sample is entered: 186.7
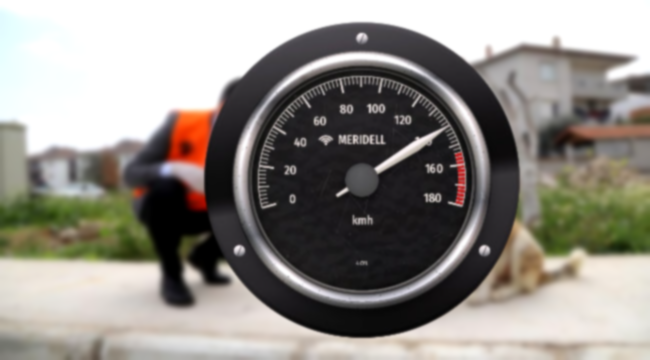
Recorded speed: 140
